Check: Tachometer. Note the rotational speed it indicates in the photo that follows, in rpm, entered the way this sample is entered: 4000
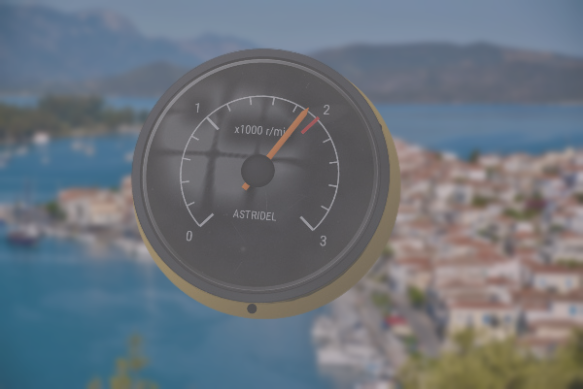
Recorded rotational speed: 1900
